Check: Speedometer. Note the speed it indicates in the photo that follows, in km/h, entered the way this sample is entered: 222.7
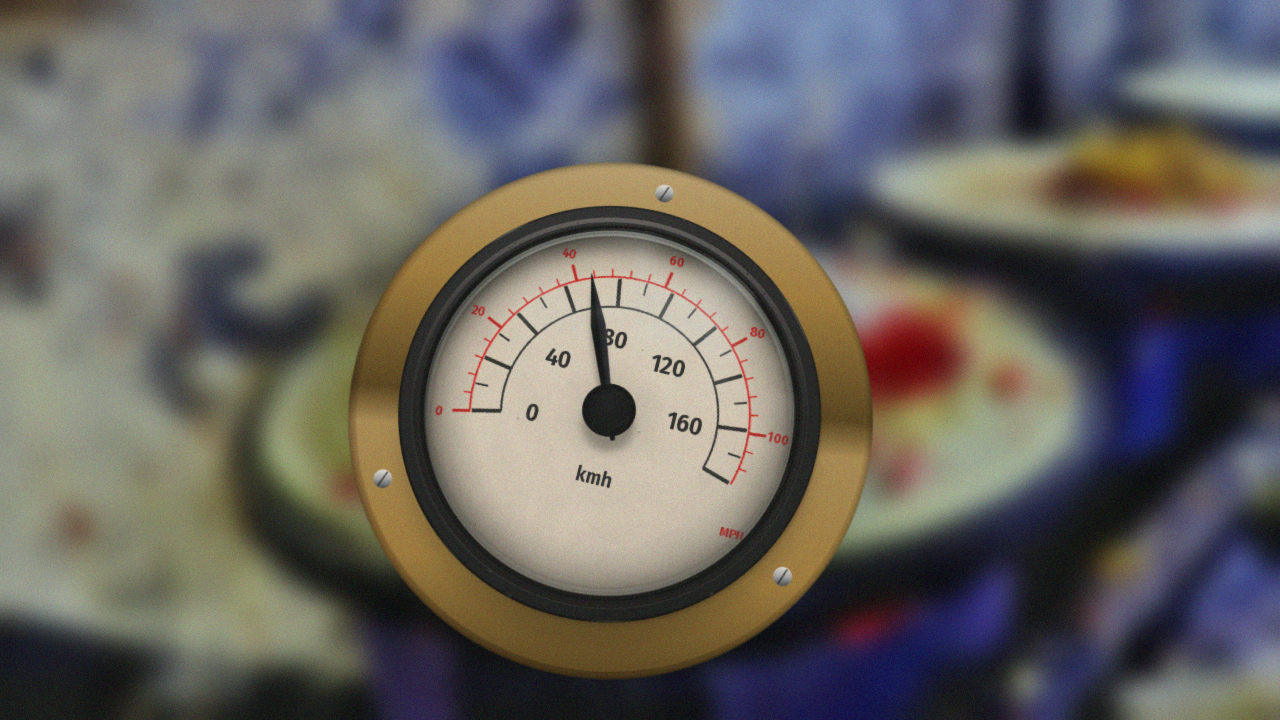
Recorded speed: 70
